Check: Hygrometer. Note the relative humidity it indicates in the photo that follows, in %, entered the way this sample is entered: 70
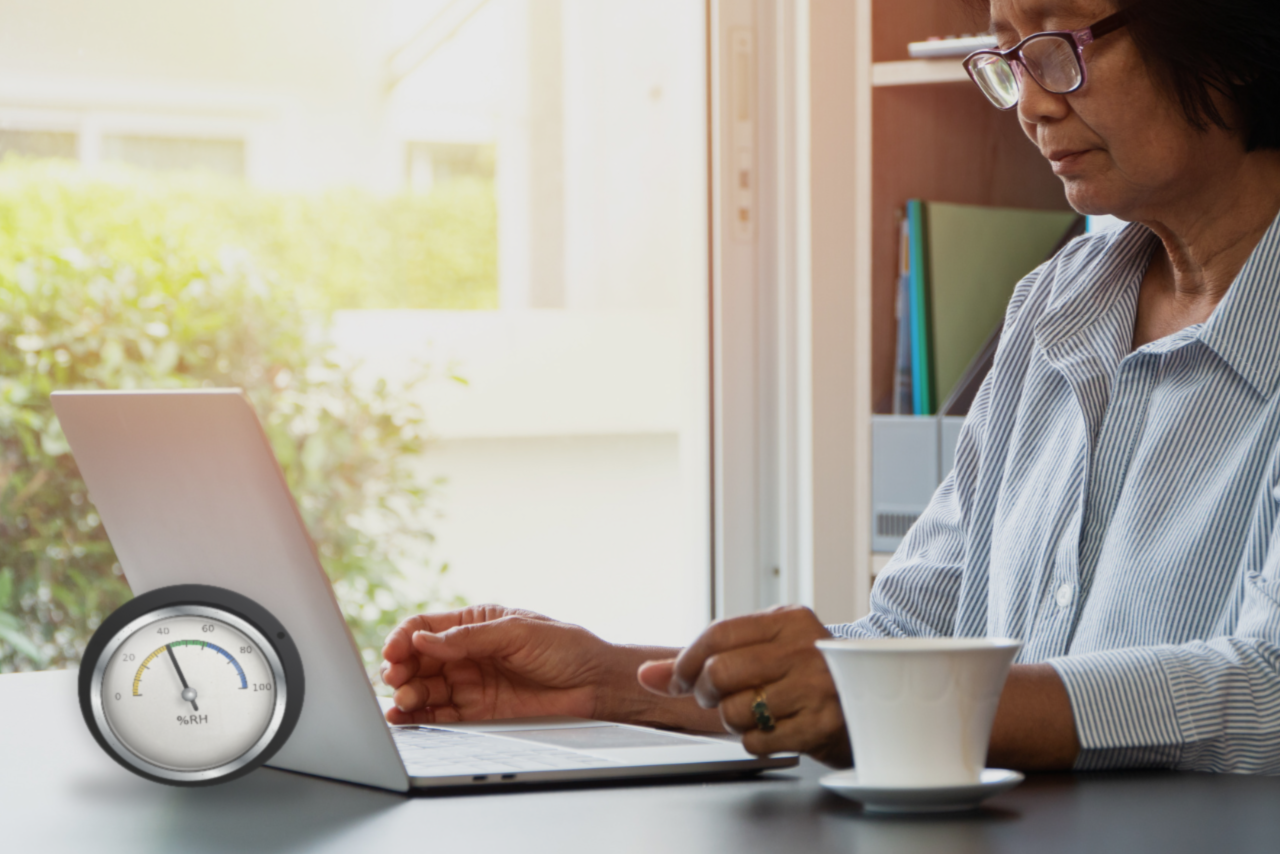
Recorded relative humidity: 40
